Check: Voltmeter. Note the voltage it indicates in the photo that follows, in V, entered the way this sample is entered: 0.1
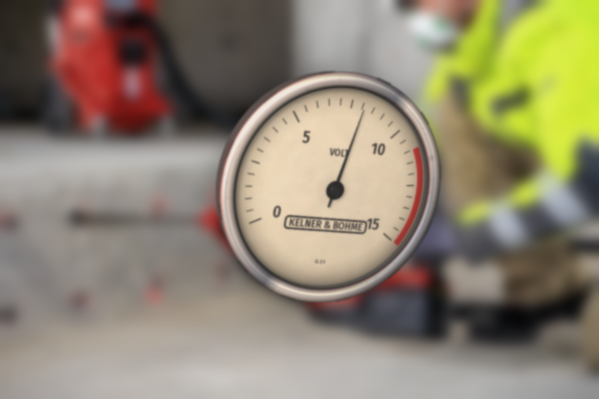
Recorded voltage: 8
